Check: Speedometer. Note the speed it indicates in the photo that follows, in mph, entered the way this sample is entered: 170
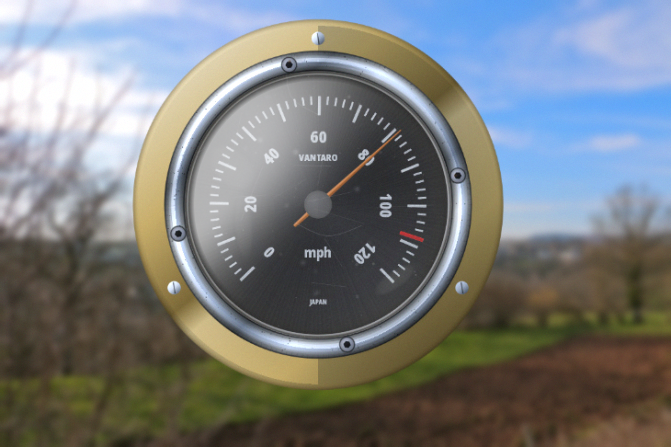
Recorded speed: 81
